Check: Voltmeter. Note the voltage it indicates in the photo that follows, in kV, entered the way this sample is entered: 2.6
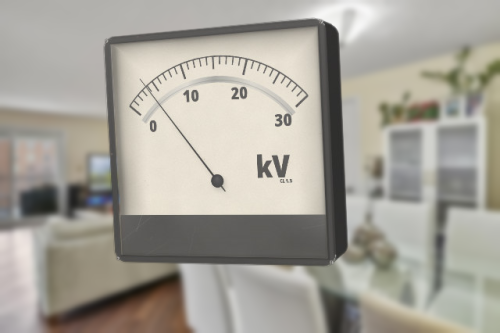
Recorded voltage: 4
